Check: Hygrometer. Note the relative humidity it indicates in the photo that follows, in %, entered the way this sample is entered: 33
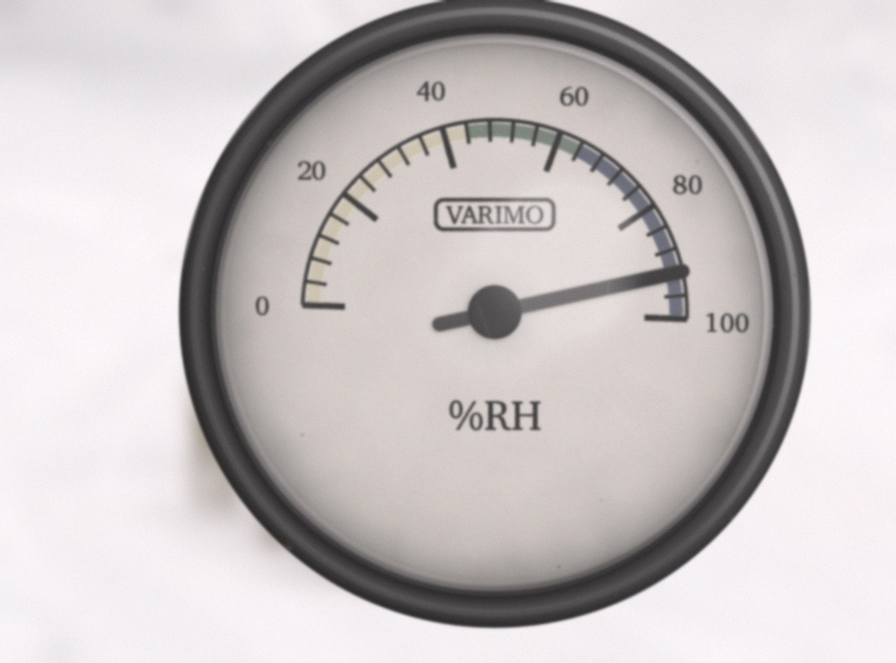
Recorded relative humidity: 92
